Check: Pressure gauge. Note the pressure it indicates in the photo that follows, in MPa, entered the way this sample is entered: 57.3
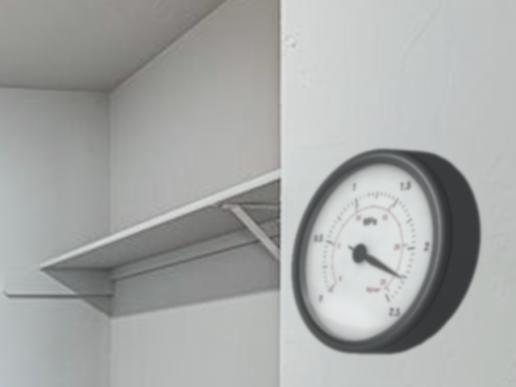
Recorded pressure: 2.25
